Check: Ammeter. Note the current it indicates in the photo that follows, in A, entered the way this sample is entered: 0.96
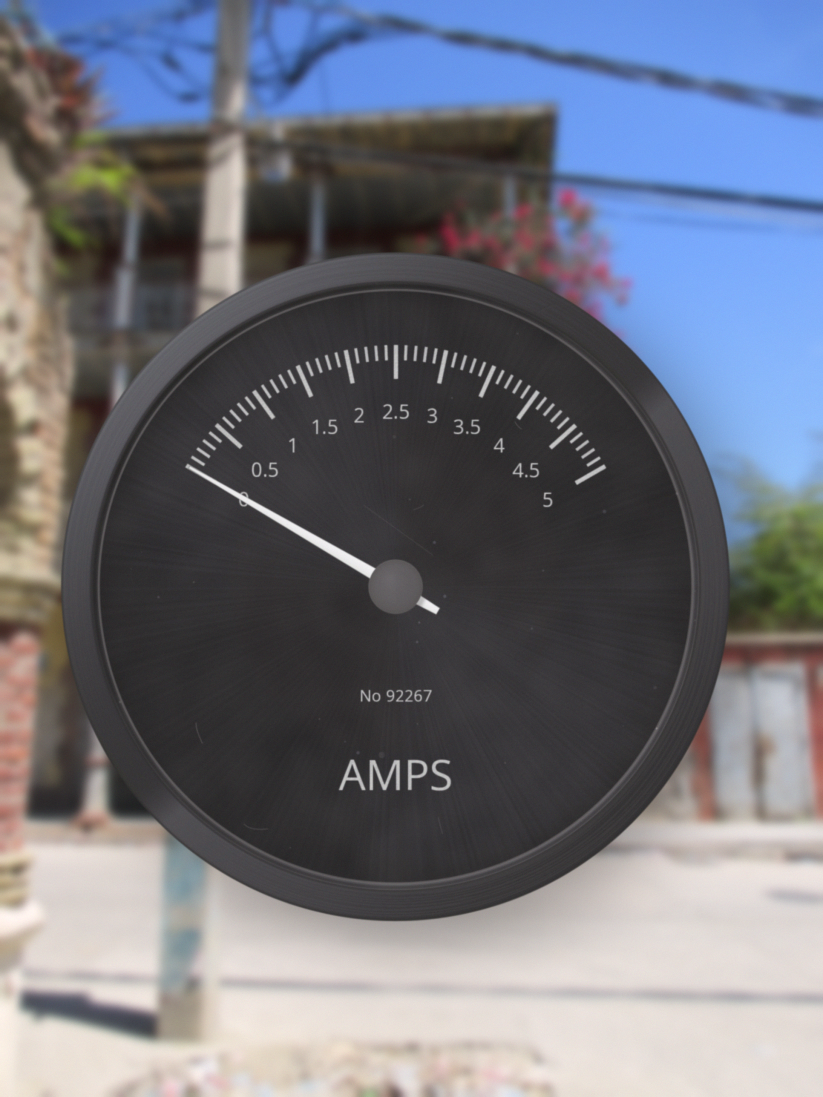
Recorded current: 0
